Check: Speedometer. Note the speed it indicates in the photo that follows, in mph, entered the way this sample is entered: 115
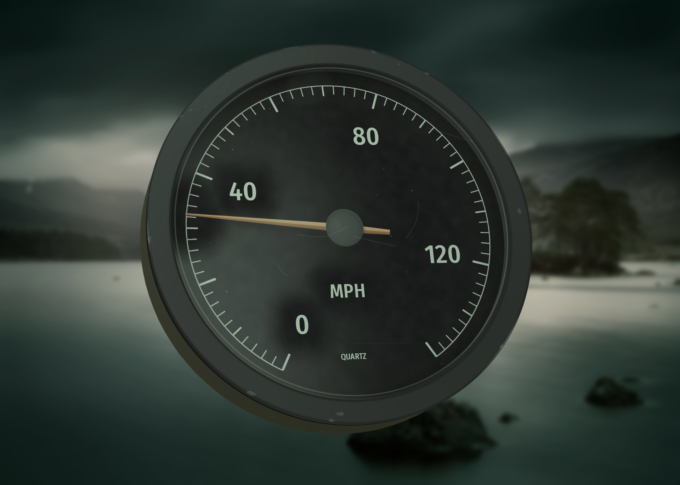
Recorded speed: 32
